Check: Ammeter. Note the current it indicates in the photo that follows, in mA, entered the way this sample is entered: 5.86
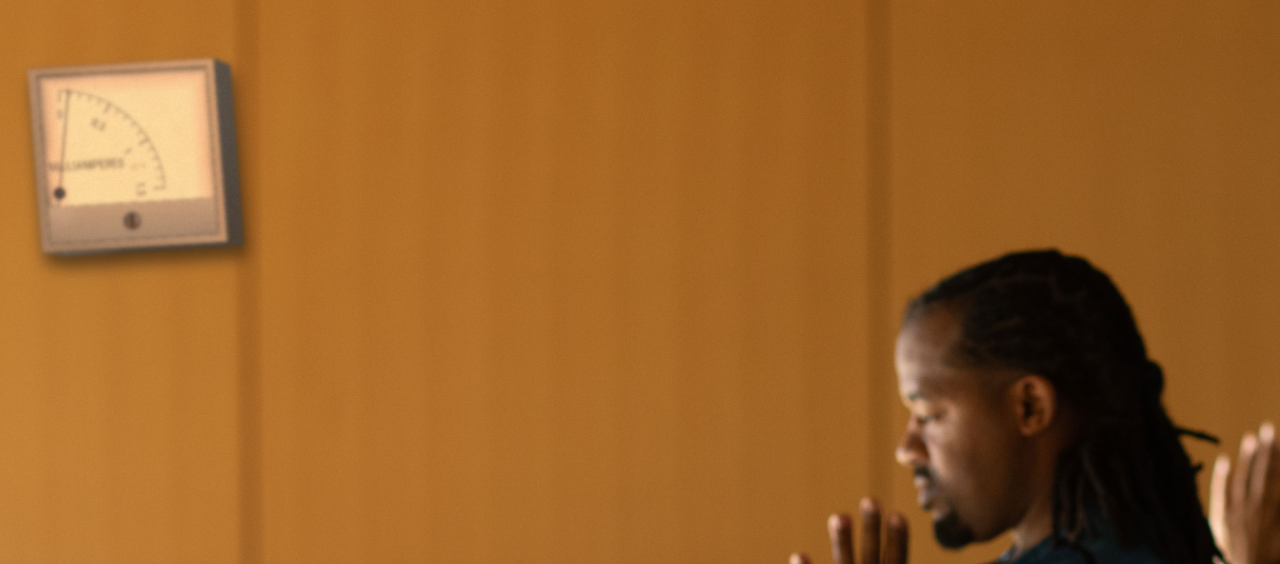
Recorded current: 0.1
